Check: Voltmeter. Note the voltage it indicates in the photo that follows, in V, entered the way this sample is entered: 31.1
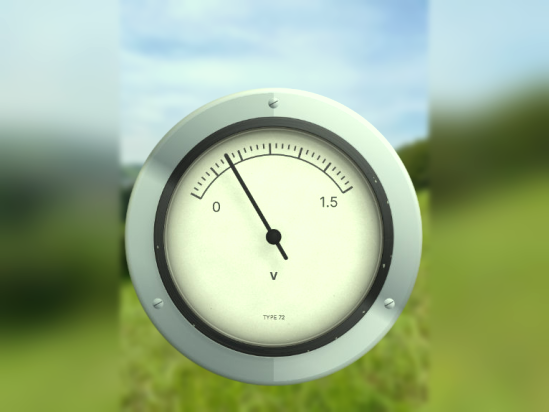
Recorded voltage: 0.4
